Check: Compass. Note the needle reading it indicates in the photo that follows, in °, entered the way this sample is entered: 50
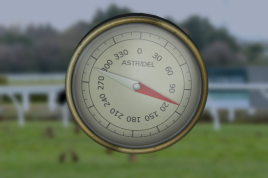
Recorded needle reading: 110
